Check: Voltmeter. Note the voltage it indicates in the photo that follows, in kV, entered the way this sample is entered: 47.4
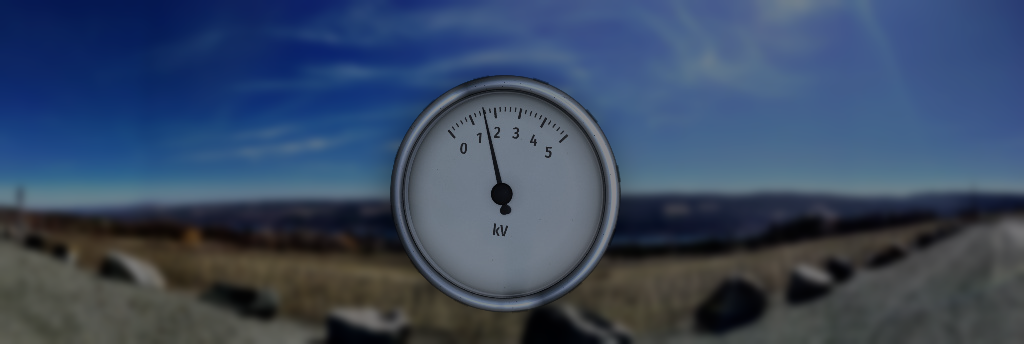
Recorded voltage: 1.6
